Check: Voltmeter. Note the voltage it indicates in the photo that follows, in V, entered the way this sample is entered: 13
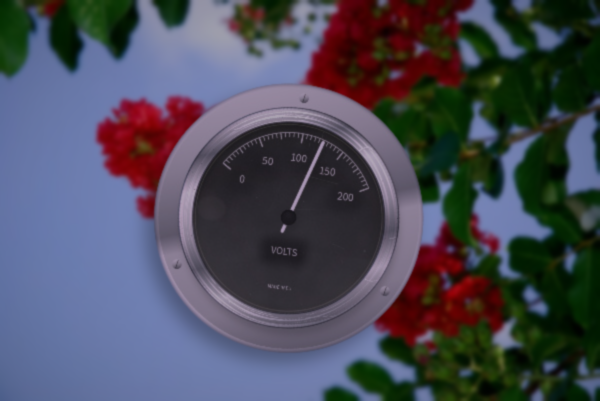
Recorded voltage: 125
